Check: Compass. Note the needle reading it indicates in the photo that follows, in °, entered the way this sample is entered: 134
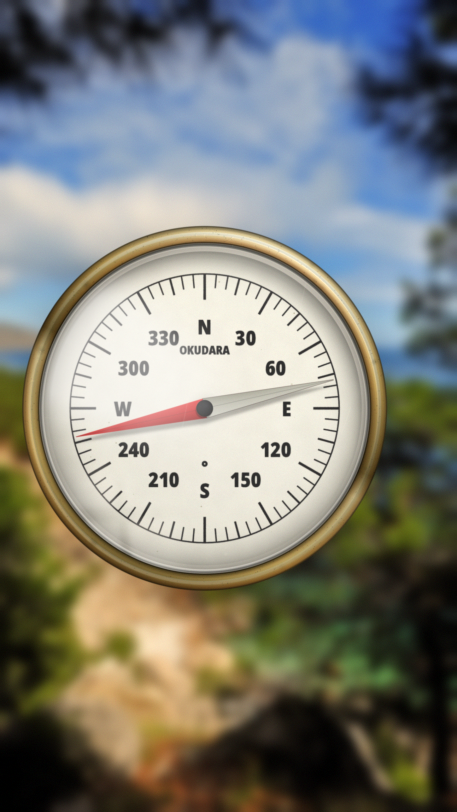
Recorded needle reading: 257.5
